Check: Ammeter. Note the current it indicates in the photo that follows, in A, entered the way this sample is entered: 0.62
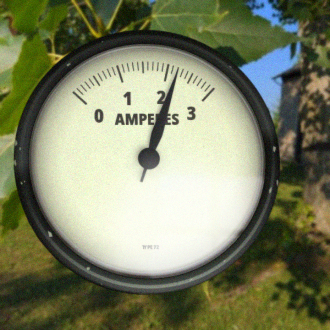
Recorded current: 2.2
